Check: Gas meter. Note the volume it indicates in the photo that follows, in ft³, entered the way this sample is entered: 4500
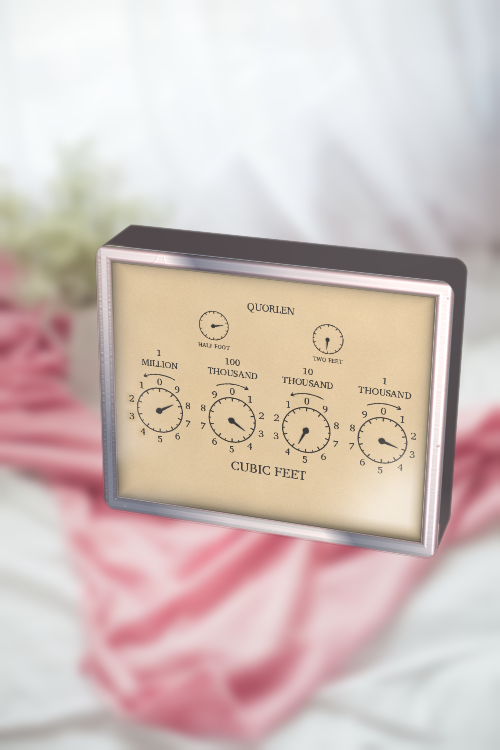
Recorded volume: 834300
